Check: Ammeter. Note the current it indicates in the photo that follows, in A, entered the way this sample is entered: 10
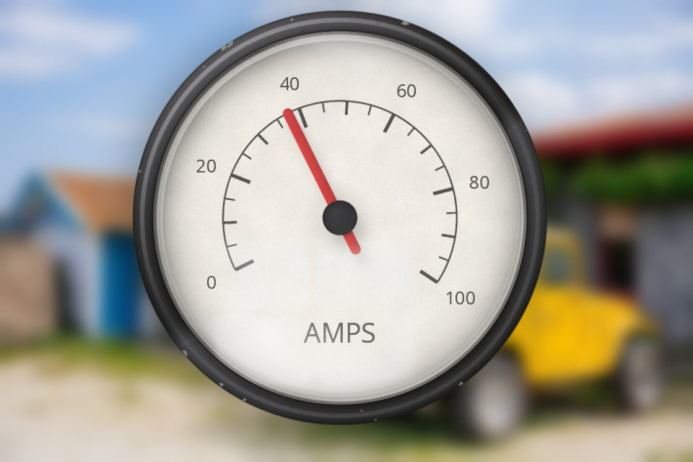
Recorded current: 37.5
